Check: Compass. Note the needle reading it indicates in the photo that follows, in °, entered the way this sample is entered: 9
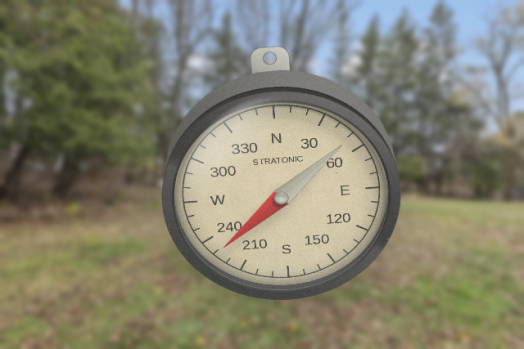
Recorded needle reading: 230
